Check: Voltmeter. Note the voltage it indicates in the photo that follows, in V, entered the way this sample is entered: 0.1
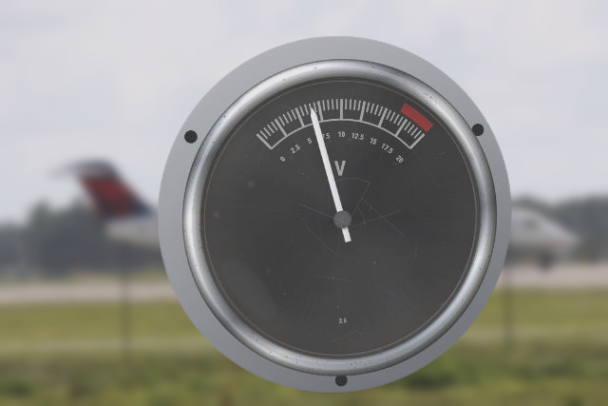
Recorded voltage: 6.5
